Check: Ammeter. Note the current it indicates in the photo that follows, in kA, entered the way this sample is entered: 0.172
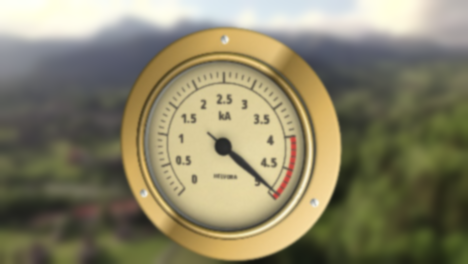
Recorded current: 4.9
